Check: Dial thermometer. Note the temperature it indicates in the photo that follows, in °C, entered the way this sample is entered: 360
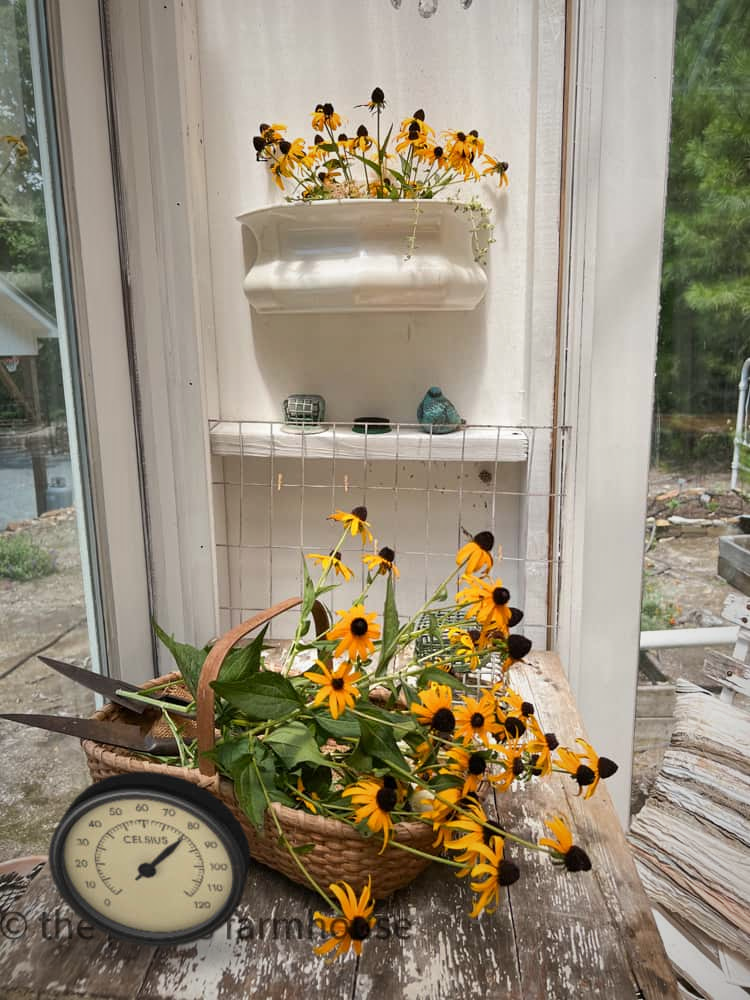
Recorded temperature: 80
